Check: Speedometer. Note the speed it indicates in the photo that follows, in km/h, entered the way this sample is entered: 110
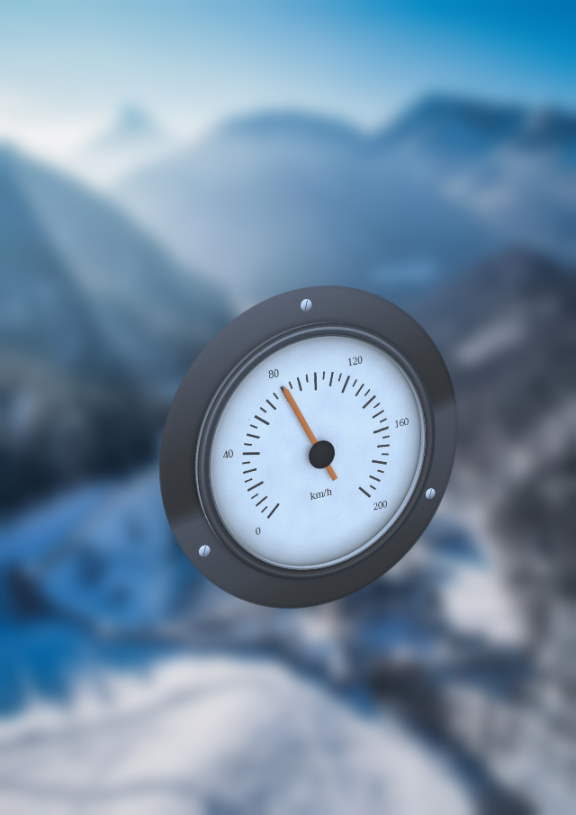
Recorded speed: 80
